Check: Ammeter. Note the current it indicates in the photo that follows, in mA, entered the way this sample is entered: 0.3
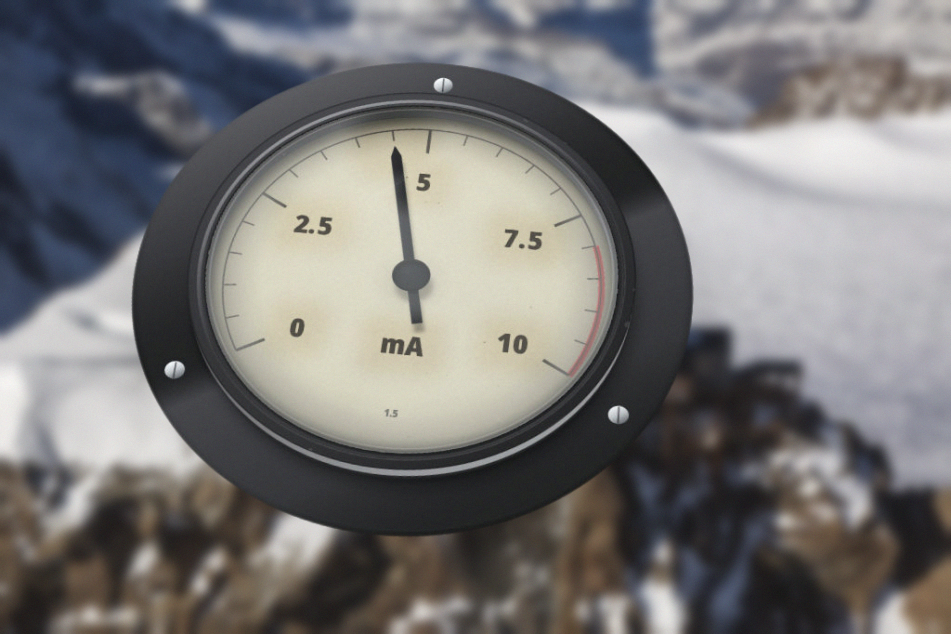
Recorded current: 4.5
